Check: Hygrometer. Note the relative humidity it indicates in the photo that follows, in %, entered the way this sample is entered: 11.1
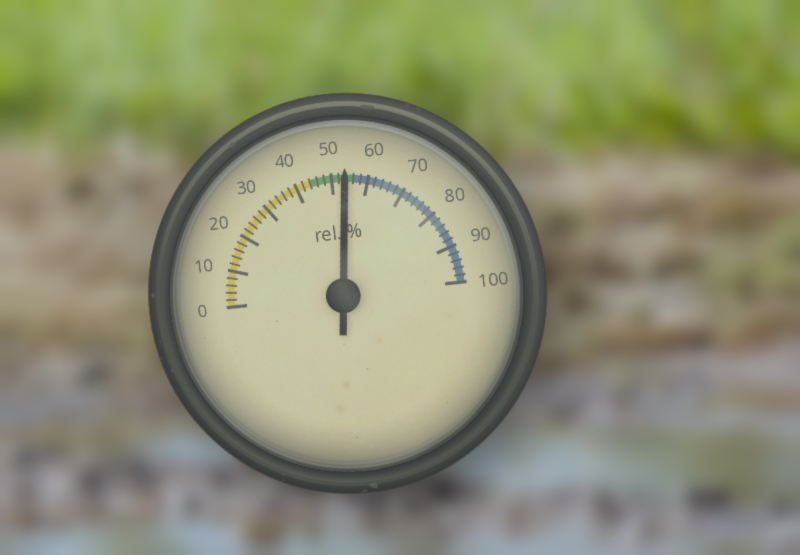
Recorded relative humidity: 54
